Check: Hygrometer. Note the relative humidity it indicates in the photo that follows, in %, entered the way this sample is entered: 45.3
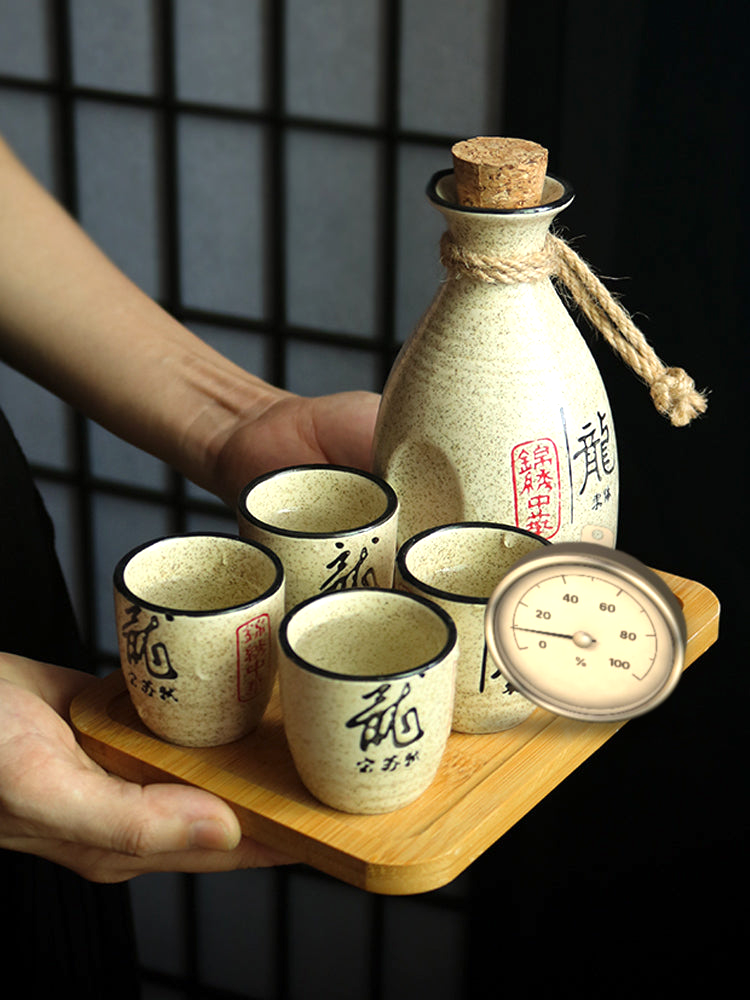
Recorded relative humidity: 10
